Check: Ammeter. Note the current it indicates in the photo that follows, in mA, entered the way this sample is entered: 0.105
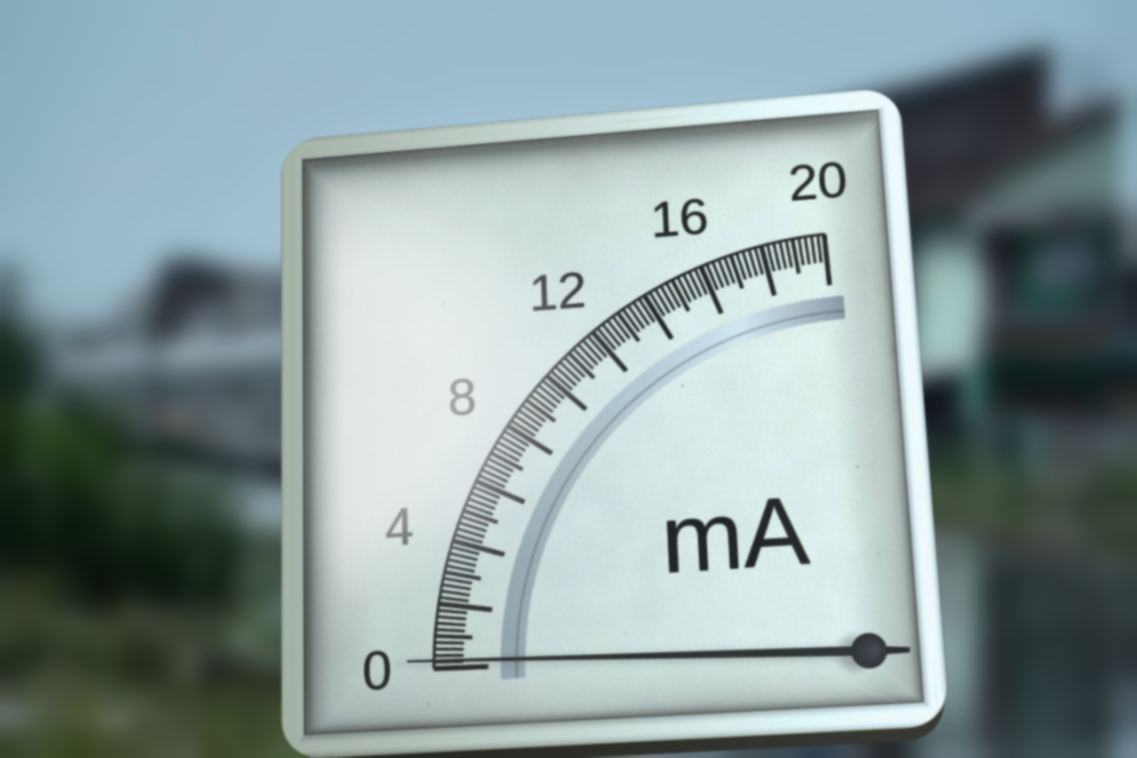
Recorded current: 0.2
